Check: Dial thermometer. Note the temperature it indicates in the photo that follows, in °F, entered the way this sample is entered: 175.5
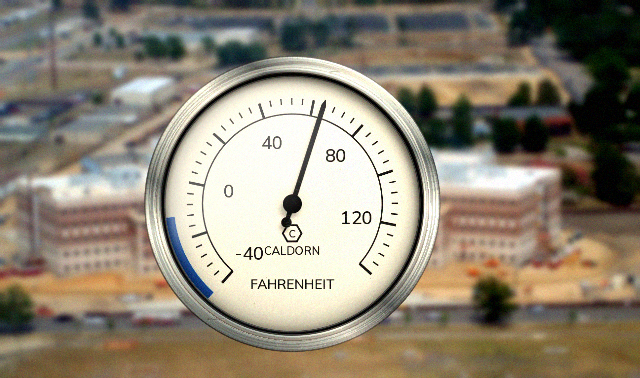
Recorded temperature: 64
